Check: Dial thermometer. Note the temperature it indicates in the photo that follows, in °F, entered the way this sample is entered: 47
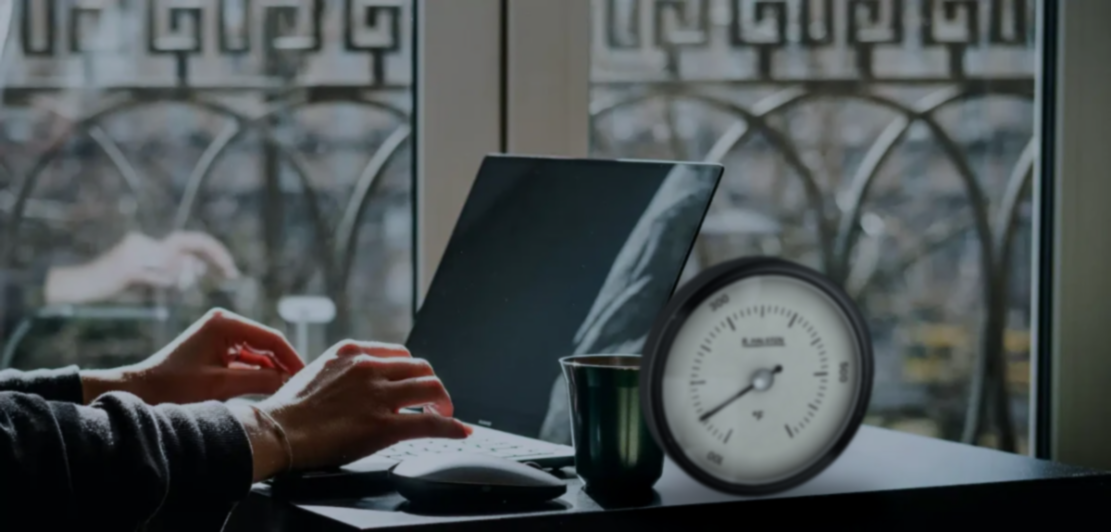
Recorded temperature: 150
